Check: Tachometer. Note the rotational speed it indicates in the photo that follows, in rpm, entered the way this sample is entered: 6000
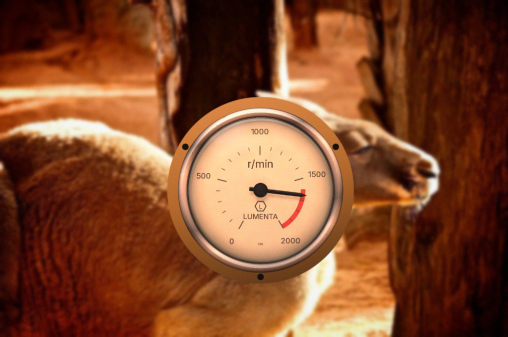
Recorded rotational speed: 1650
